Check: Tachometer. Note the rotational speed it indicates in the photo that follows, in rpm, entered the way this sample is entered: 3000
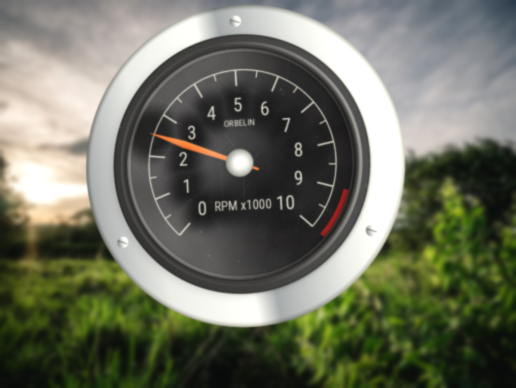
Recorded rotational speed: 2500
